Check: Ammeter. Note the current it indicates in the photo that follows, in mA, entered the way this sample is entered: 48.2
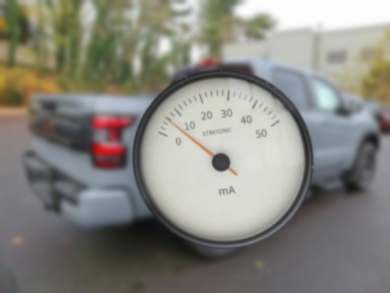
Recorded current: 6
